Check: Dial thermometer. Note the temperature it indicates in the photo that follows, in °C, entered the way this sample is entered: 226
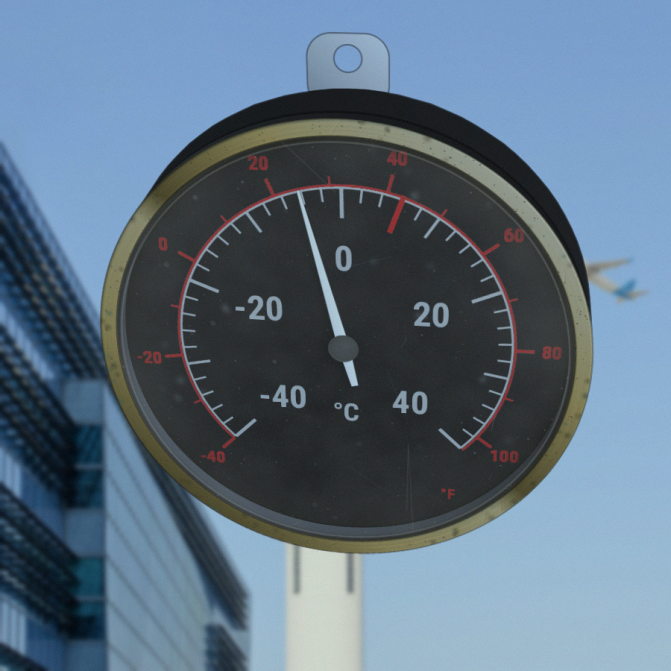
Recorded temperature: -4
